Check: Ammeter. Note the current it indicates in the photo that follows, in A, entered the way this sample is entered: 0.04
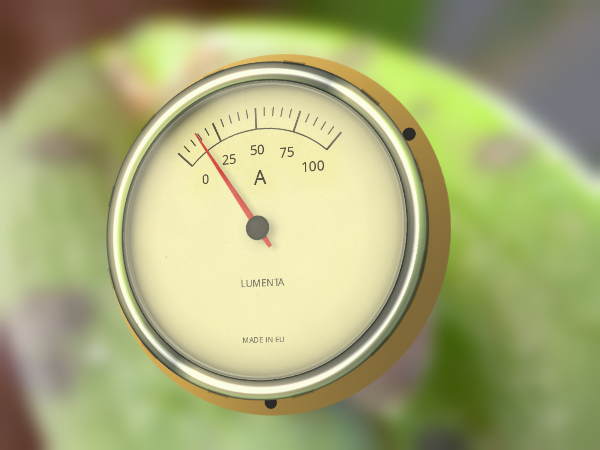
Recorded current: 15
